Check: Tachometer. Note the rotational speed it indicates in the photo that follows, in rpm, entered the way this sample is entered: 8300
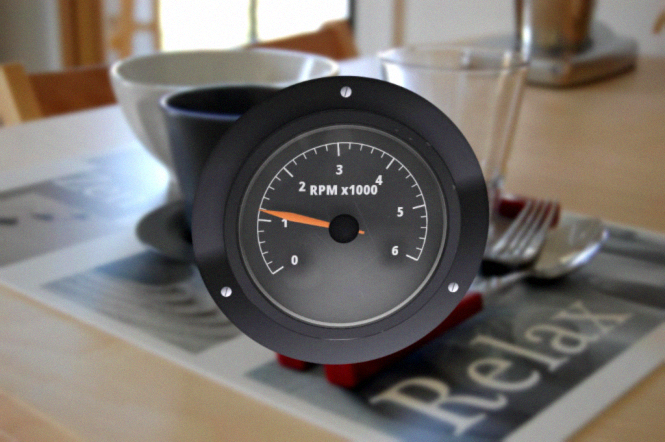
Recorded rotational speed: 1200
